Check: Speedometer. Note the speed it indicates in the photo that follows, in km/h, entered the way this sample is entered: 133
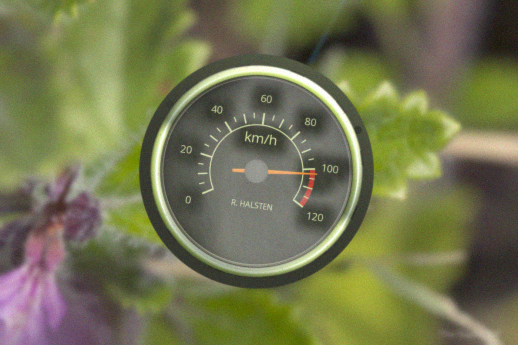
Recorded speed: 102.5
